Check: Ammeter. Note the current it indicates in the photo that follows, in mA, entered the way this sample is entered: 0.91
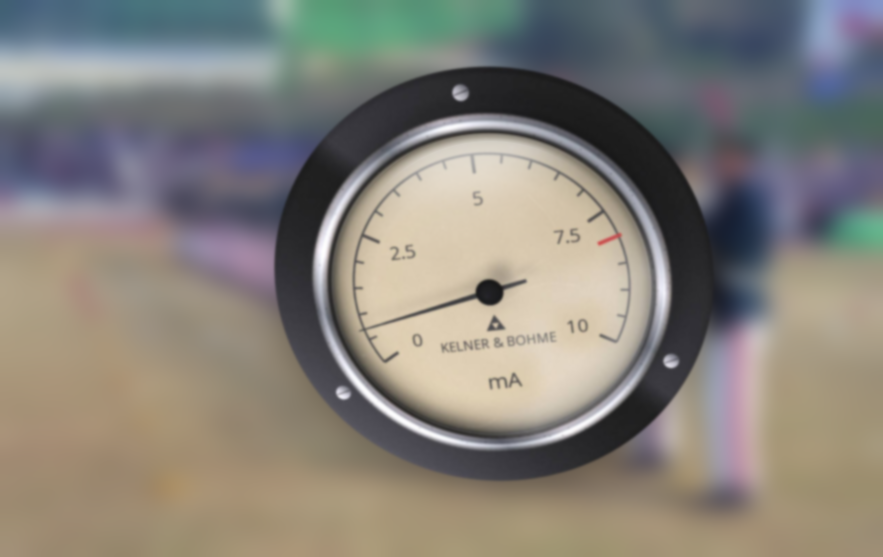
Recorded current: 0.75
